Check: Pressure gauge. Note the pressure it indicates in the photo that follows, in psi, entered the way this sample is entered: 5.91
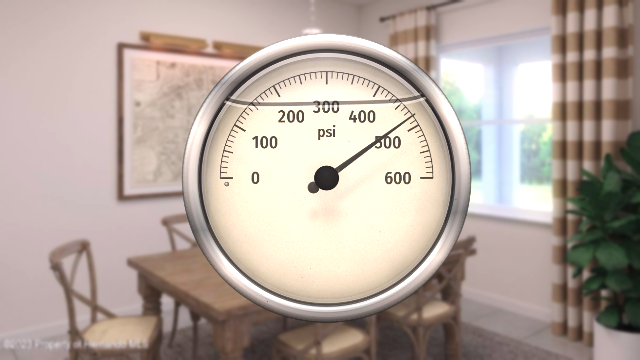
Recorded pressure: 480
